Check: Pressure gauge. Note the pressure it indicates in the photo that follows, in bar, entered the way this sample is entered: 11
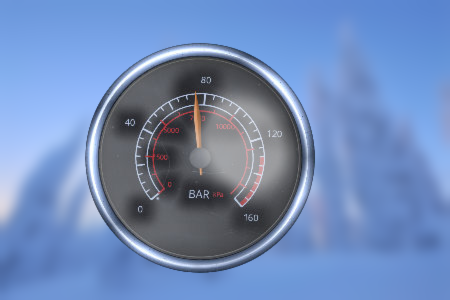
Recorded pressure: 75
